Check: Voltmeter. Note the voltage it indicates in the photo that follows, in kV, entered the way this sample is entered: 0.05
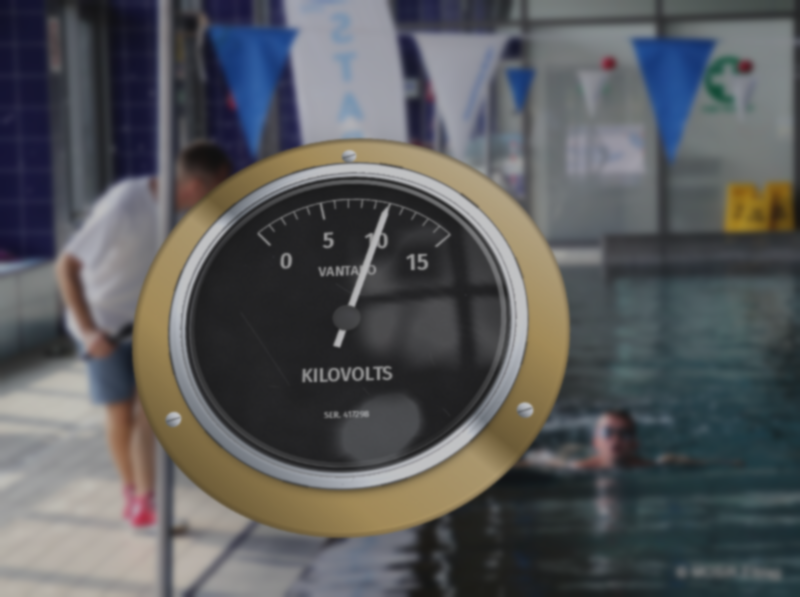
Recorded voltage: 10
